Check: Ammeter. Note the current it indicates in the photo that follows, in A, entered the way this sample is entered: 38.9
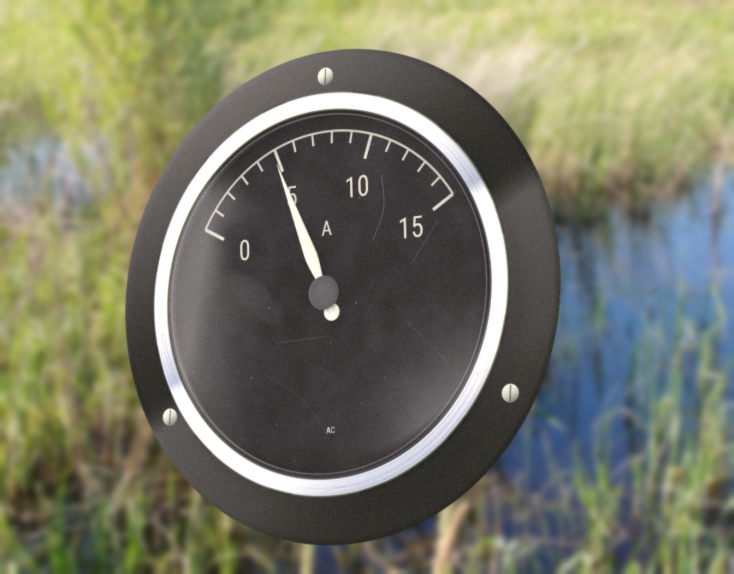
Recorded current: 5
